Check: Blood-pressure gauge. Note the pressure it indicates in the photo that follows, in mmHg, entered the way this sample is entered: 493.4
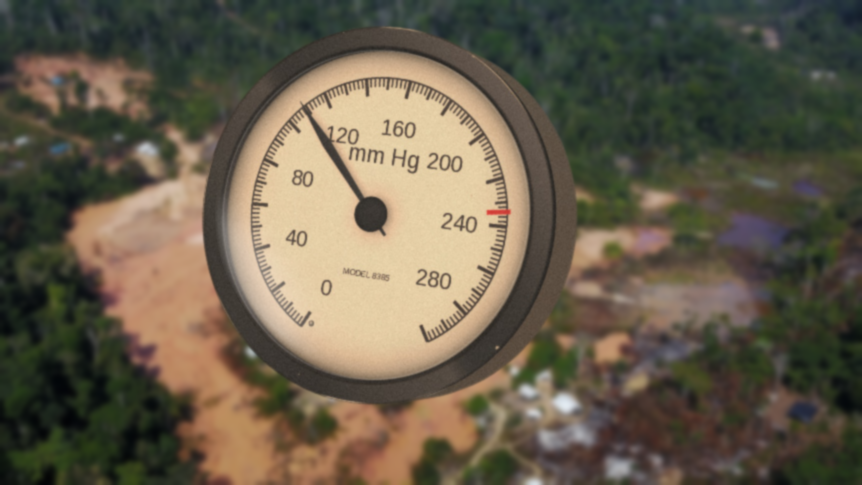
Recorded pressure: 110
